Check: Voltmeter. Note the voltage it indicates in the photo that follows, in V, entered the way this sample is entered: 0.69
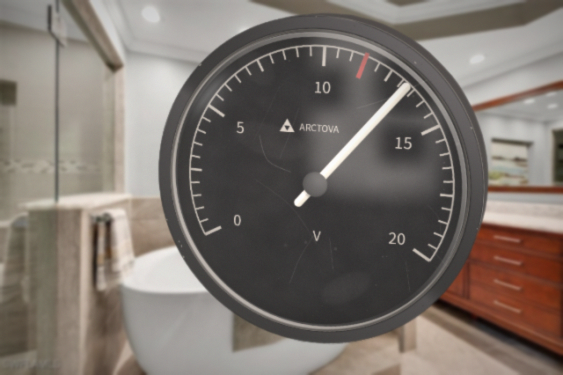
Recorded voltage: 13.25
